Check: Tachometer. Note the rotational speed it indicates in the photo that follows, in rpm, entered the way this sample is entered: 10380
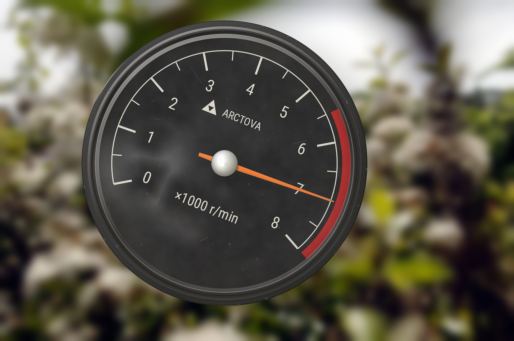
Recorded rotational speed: 7000
